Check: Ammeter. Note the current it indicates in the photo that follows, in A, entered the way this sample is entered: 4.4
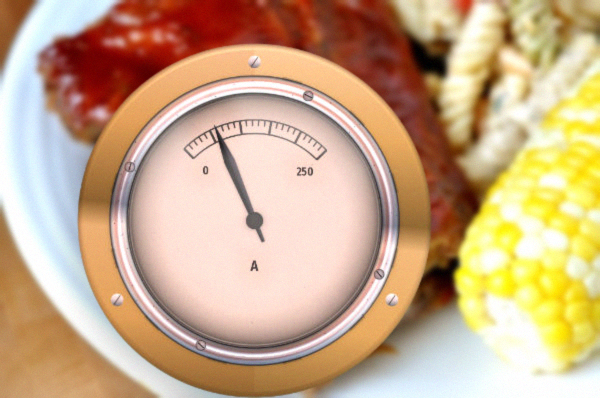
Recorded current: 60
